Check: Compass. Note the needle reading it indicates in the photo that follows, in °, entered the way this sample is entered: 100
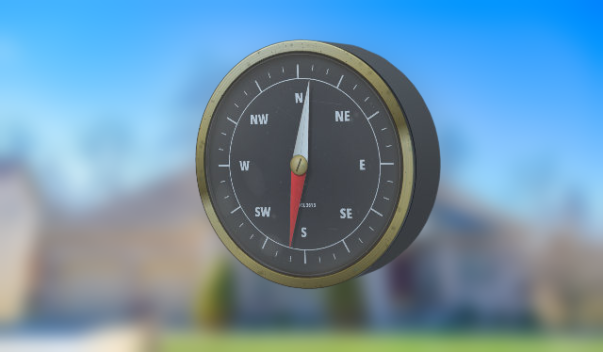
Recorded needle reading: 190
